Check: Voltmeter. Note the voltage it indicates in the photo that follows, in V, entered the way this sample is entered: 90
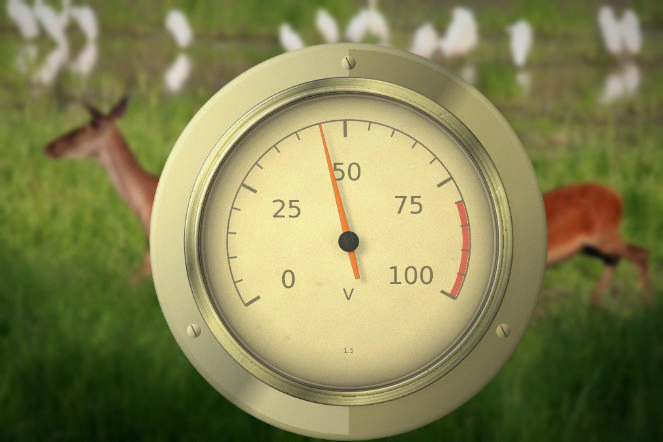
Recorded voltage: 45
